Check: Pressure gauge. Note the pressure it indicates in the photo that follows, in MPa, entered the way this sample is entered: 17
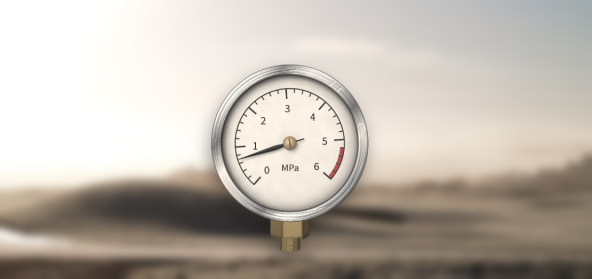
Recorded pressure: 0.7
